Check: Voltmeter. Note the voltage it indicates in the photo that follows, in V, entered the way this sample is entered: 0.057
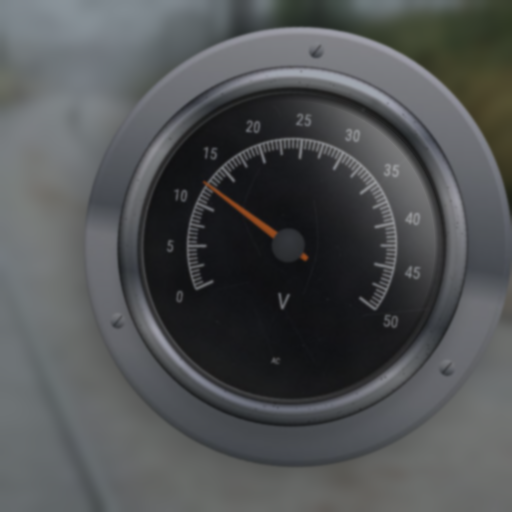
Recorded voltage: 12.5
